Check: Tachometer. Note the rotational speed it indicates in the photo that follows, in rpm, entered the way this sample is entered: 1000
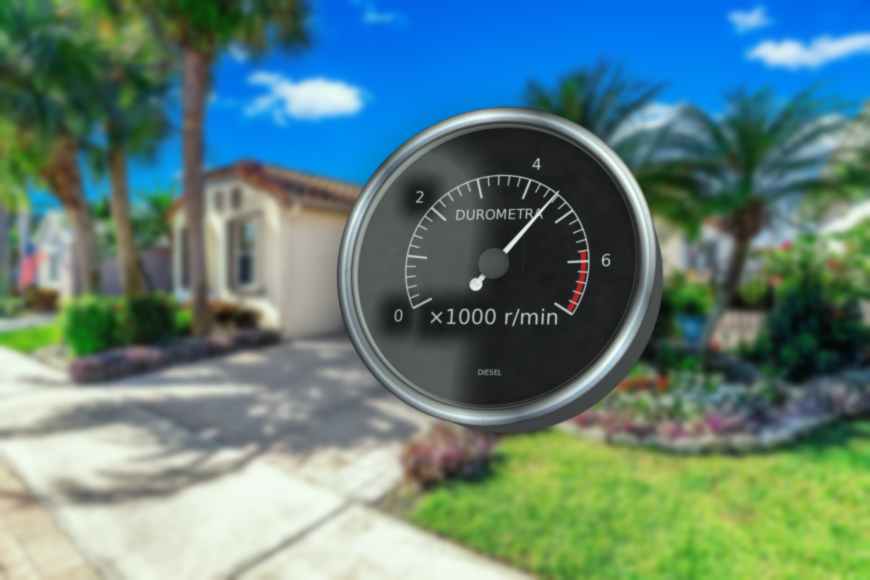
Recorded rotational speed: 4600
